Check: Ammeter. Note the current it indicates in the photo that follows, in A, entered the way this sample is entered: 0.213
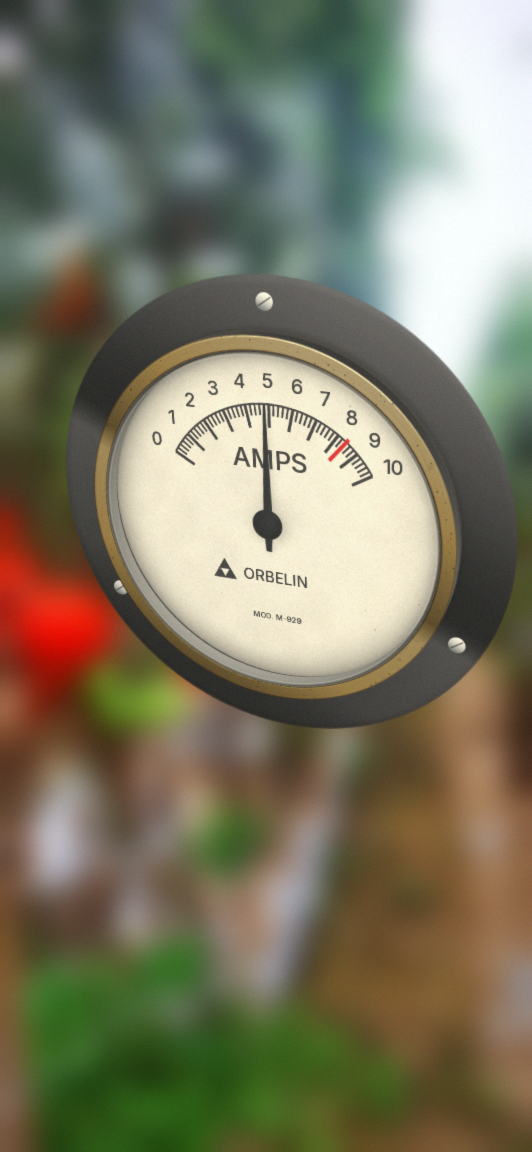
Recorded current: 5
